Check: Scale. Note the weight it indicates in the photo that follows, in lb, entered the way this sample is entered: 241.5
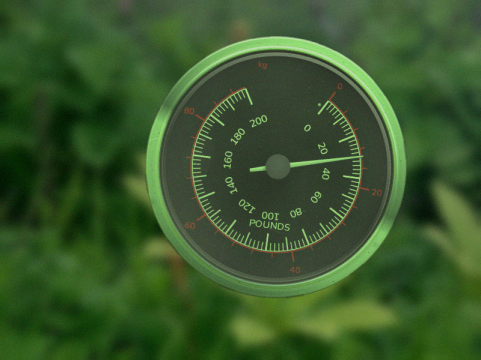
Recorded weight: 30
